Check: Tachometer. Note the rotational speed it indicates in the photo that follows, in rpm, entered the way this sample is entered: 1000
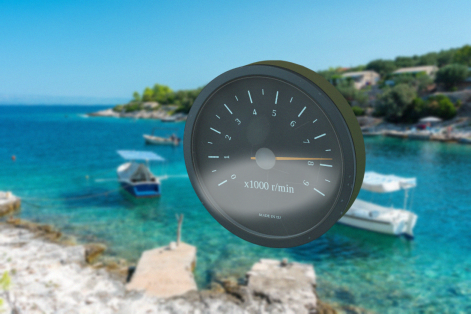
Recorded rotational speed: 7750
